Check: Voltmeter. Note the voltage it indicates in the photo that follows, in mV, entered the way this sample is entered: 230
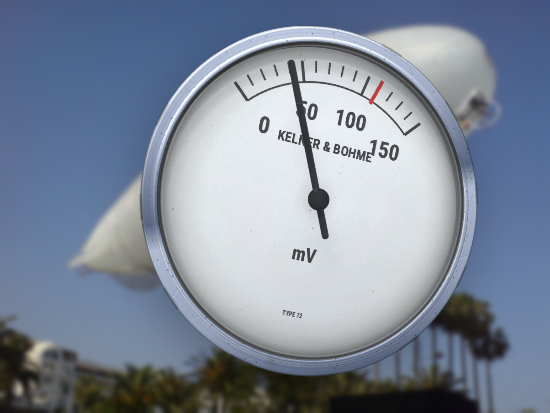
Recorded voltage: 40
